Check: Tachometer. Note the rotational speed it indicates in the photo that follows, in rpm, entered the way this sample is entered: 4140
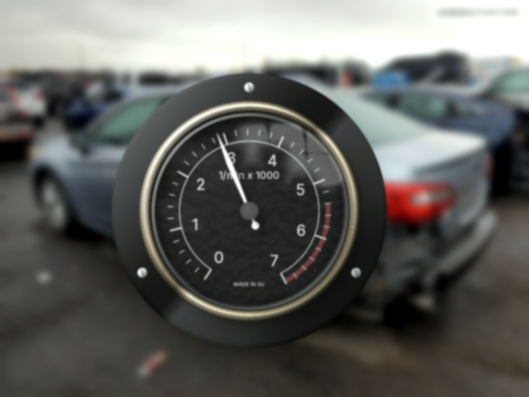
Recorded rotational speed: 2900
